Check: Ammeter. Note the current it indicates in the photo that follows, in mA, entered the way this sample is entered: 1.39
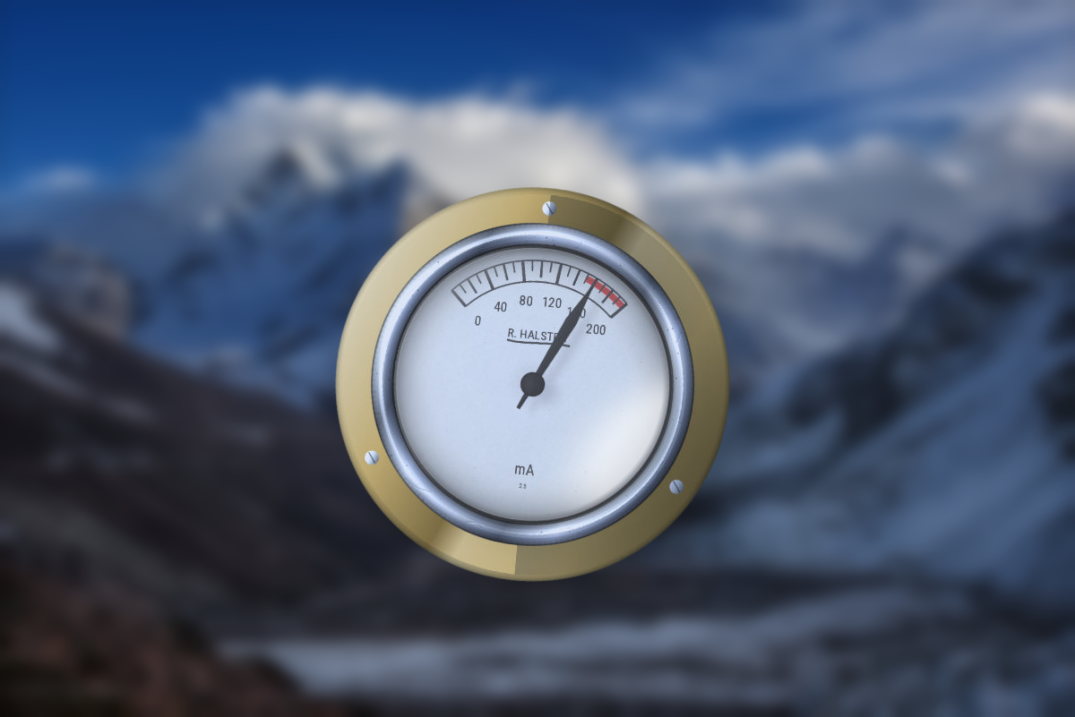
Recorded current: 160
